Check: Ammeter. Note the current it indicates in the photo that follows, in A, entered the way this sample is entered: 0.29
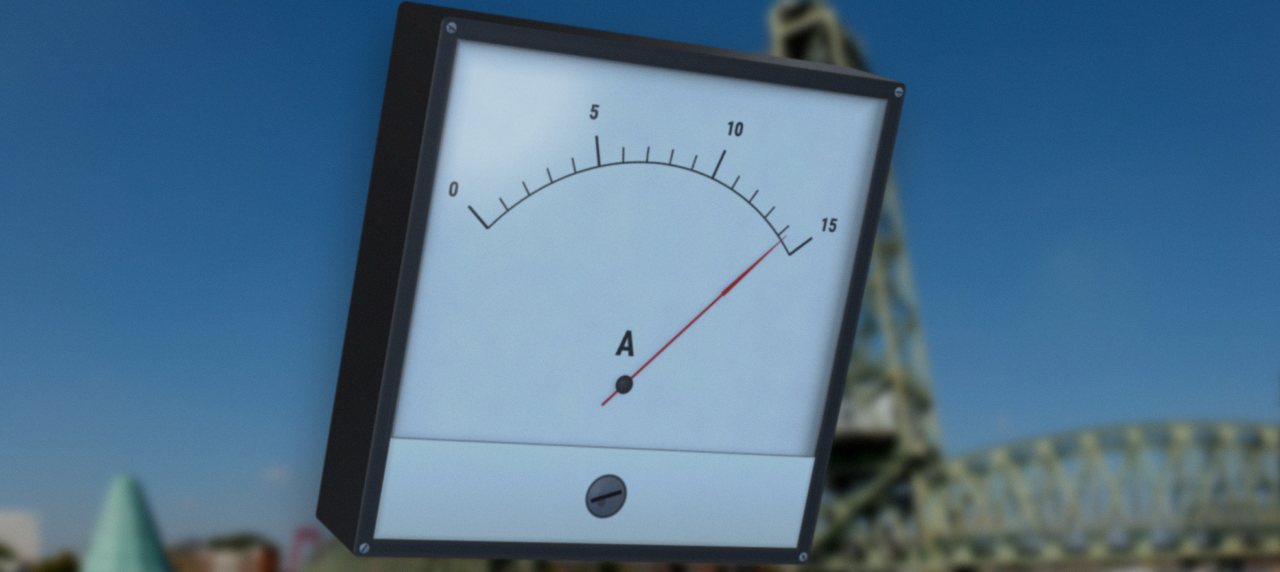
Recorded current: 14
